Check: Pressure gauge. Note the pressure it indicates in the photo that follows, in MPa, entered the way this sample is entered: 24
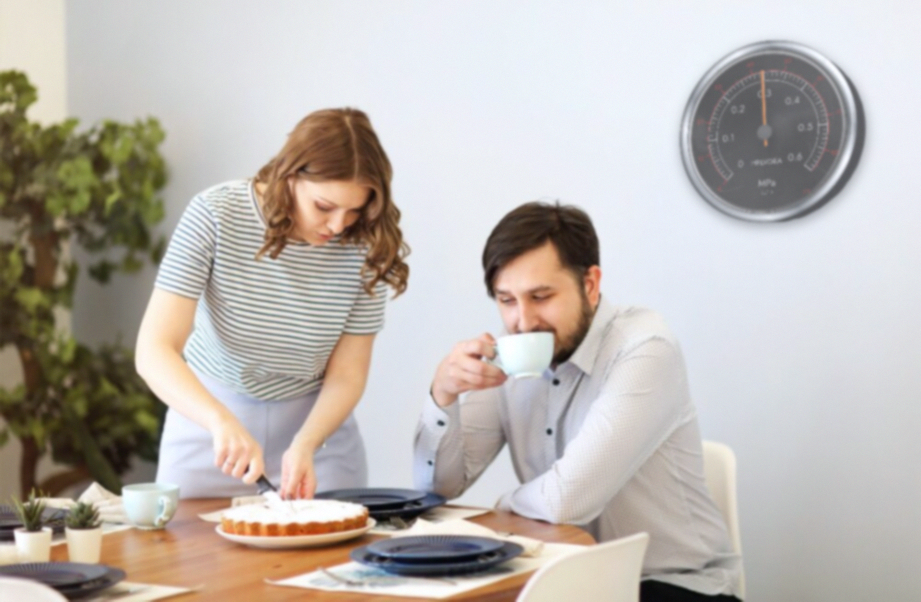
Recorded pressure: 0.3
